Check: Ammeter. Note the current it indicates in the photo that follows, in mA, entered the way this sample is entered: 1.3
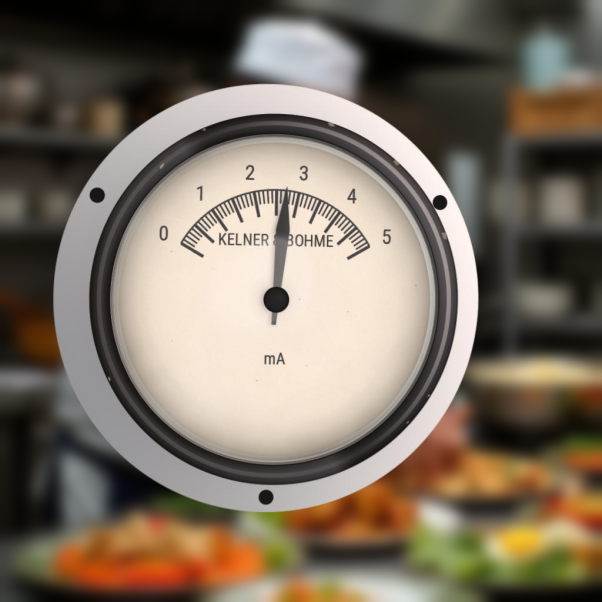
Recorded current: 2.7
